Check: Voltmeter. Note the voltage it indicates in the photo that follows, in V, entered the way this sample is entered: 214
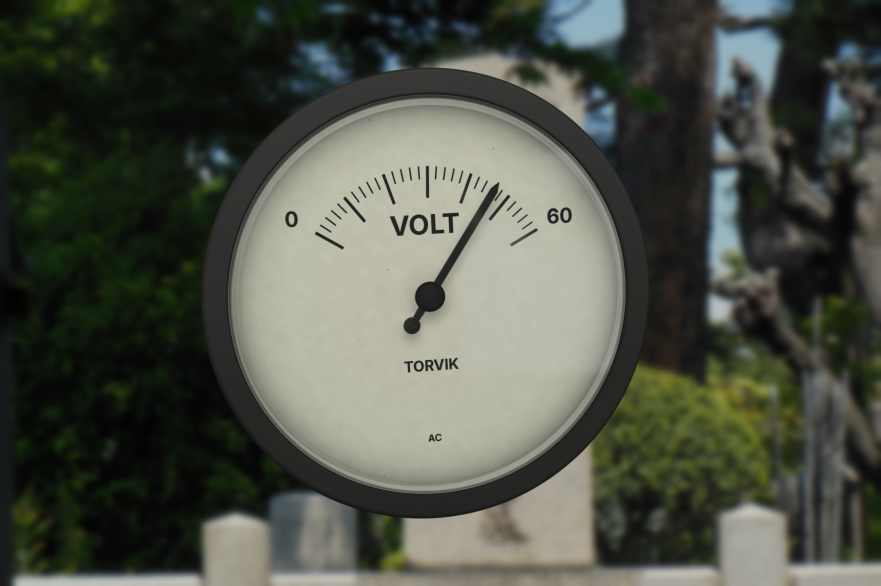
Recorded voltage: 46
